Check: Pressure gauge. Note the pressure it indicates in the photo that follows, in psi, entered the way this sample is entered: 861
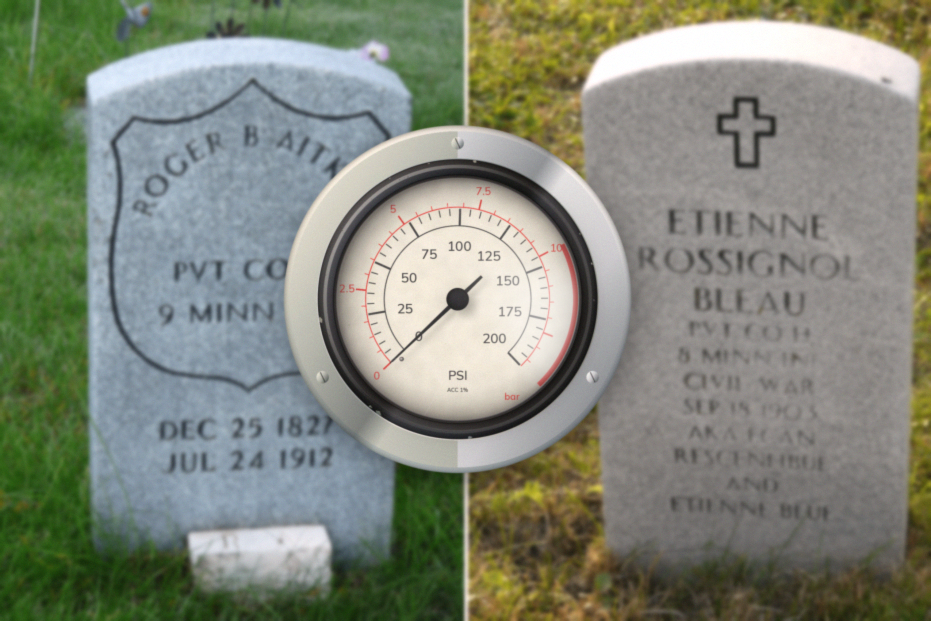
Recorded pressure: 0
